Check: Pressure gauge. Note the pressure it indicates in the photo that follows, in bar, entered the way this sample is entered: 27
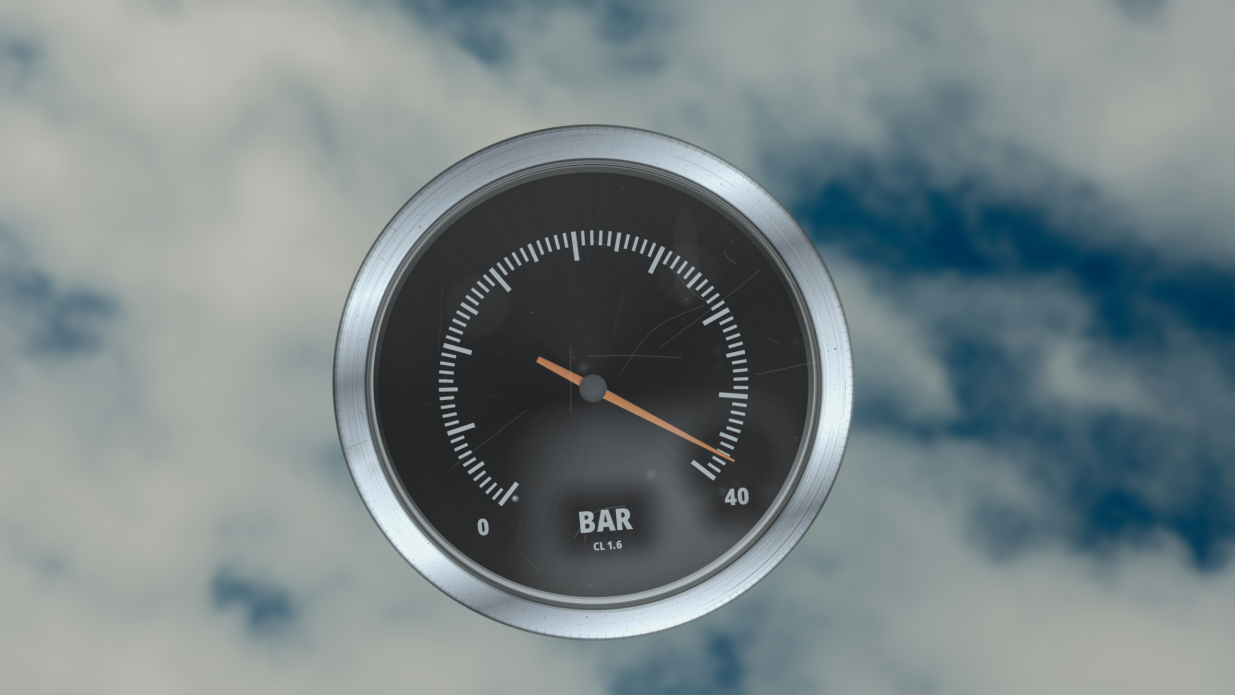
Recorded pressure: 38.5
